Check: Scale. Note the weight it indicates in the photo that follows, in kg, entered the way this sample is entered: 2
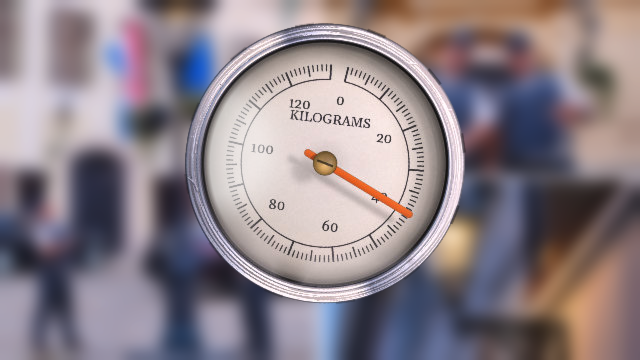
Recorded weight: 40
